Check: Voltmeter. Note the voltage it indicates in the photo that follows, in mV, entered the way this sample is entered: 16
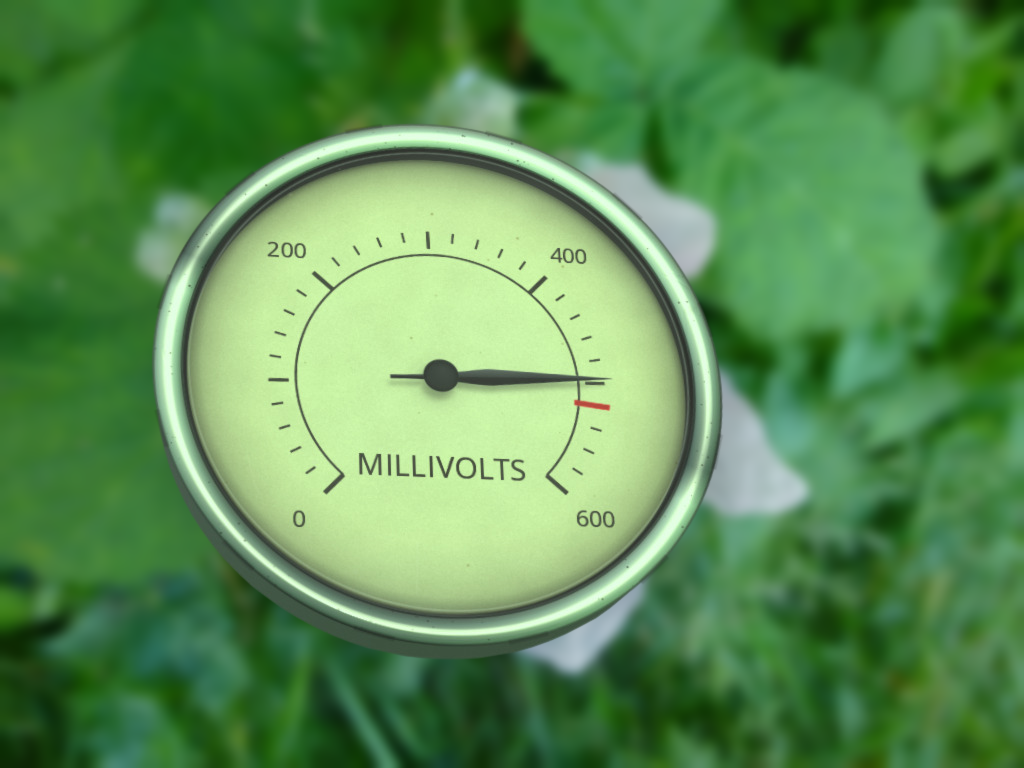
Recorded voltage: 500
